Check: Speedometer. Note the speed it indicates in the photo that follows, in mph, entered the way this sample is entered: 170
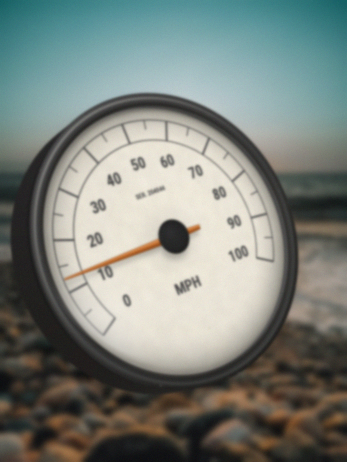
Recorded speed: 12.5
